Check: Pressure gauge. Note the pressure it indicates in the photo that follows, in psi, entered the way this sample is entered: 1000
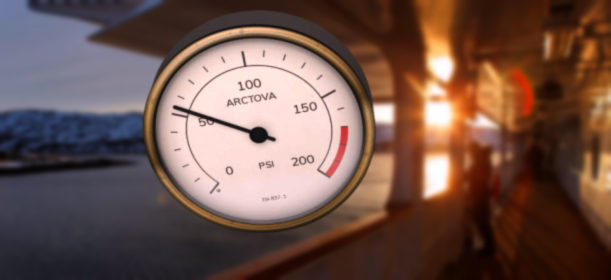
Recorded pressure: 55
